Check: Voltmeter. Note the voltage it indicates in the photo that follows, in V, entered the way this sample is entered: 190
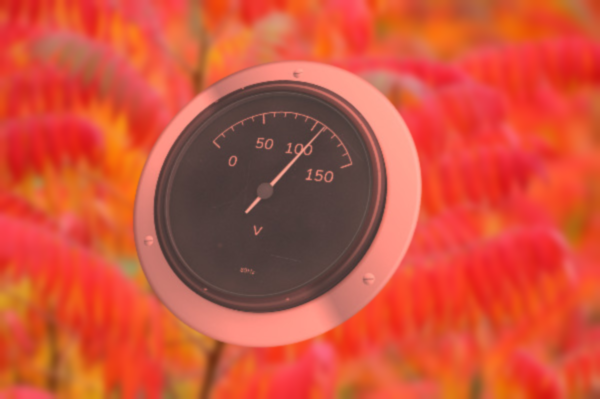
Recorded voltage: 110
